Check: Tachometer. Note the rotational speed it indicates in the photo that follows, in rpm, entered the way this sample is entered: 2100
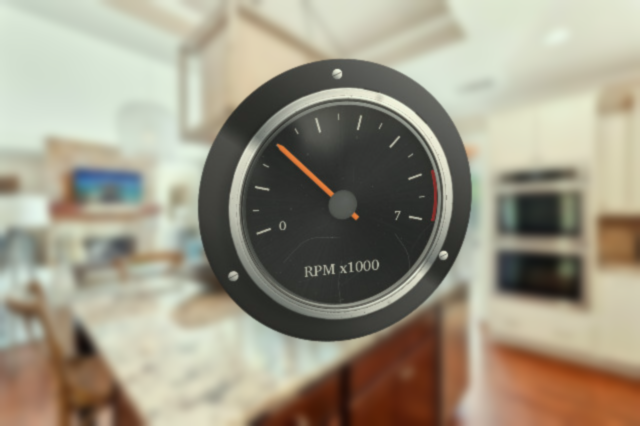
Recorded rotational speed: 2000
